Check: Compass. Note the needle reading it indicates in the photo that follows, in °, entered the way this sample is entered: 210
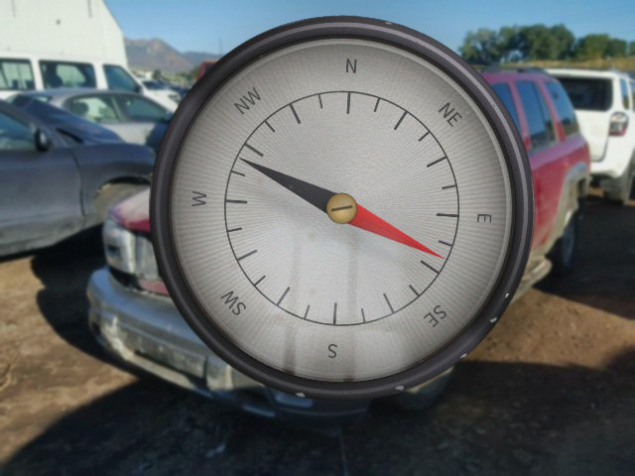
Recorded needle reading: 112.5
